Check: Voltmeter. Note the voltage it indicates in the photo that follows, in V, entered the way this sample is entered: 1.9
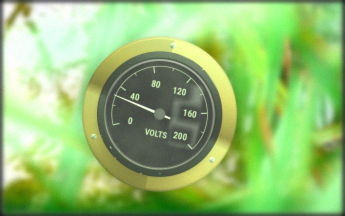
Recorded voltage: 30
